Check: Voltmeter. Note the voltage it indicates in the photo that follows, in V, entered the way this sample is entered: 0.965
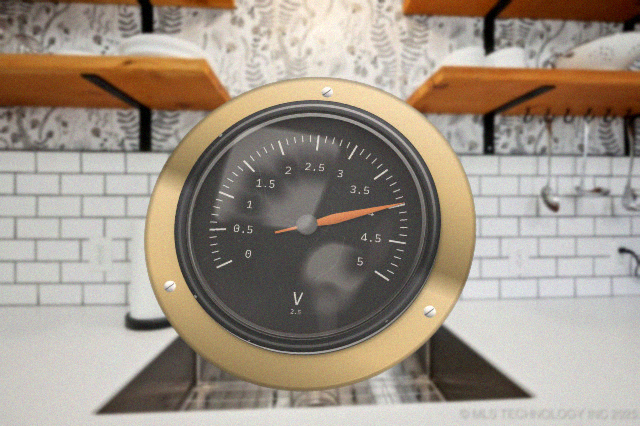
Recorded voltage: 4
